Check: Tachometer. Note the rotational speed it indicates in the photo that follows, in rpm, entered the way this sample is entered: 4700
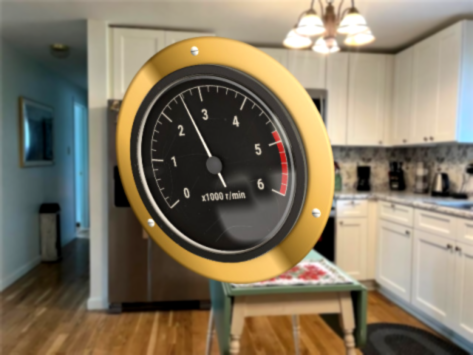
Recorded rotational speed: 2600
